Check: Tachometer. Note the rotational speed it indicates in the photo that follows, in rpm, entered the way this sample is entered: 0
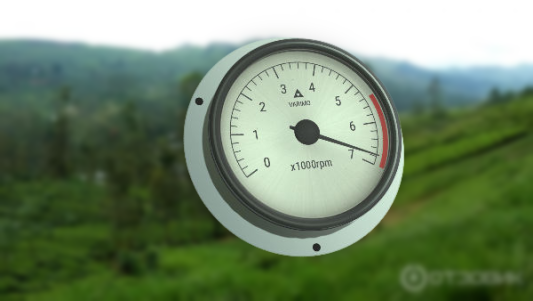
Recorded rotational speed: 6800
